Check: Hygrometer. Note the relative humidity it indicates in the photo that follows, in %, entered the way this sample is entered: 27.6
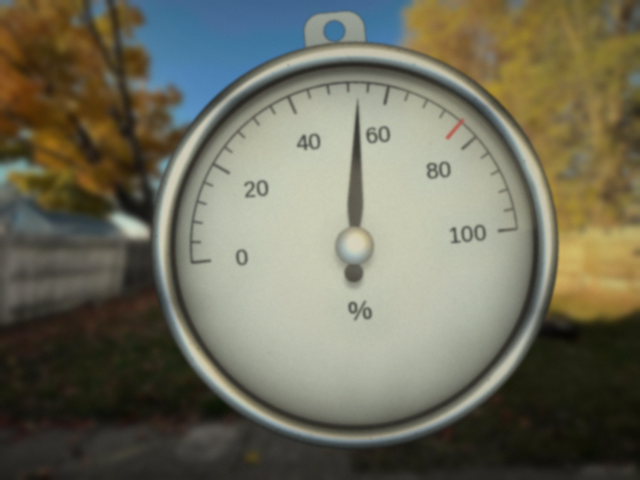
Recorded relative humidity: 54
